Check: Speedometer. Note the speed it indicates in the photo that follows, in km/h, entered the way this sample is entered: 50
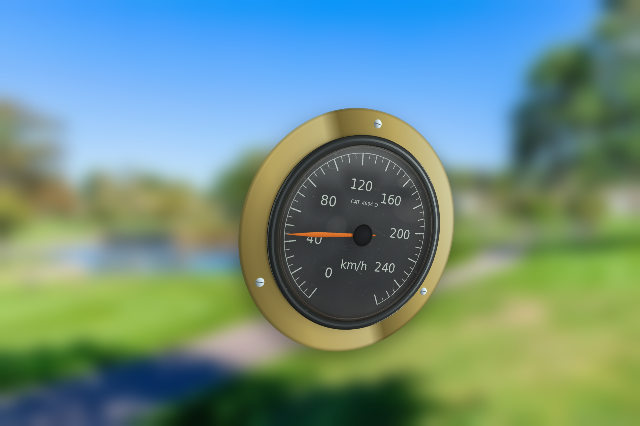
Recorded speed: 45
